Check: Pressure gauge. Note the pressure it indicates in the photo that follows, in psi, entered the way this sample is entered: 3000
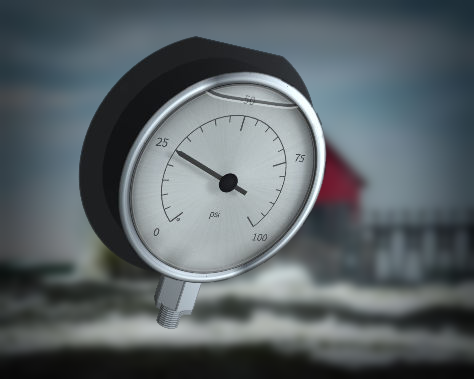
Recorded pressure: 25
